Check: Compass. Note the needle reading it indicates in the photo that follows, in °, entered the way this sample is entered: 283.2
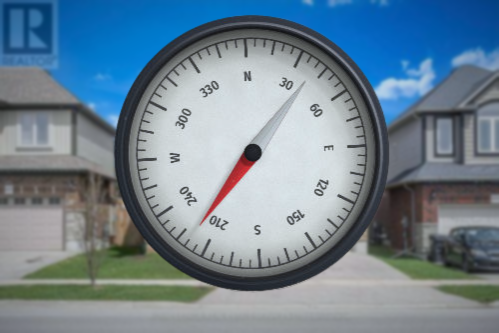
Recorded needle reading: 220
